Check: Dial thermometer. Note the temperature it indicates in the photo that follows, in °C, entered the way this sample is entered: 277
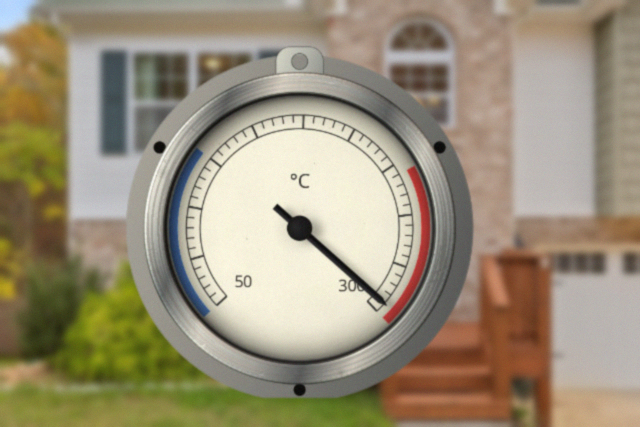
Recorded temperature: 295
